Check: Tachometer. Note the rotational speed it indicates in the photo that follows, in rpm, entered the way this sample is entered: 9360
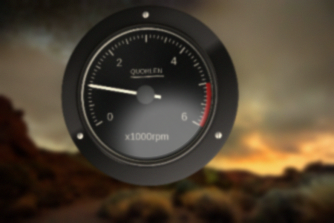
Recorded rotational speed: 1000
